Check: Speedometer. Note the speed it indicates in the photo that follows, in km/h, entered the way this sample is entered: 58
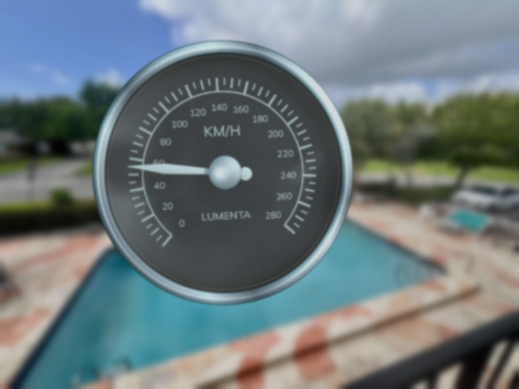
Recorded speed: 55
